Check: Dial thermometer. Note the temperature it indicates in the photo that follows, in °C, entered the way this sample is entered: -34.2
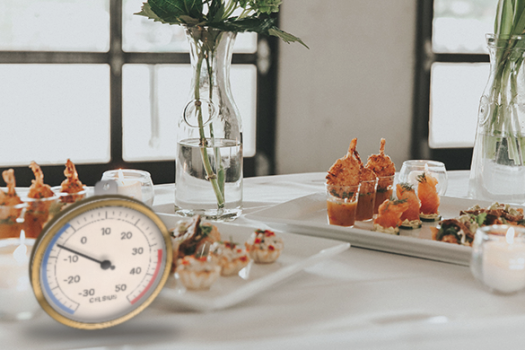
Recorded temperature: -6
